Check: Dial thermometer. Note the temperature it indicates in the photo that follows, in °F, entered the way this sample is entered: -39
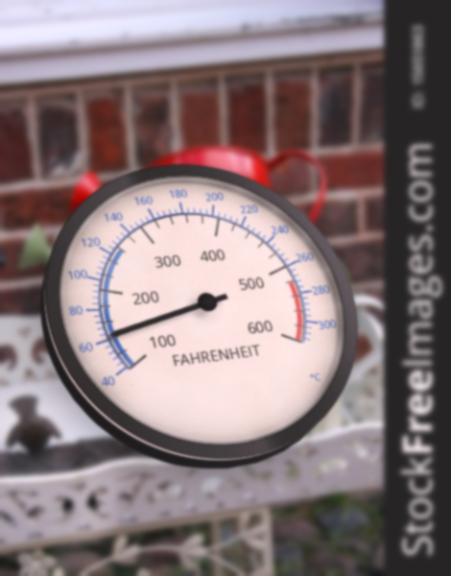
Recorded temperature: 140
